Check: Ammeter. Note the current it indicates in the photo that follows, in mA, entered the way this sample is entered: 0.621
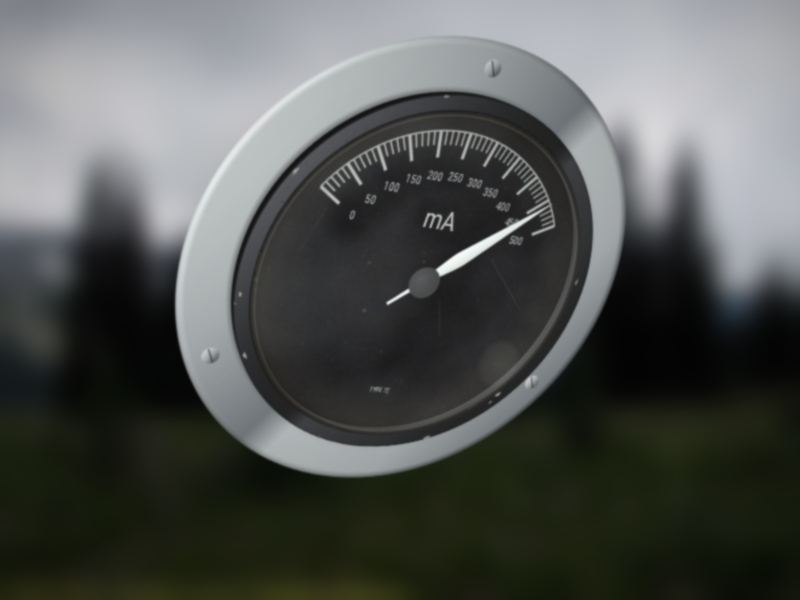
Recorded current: 450
